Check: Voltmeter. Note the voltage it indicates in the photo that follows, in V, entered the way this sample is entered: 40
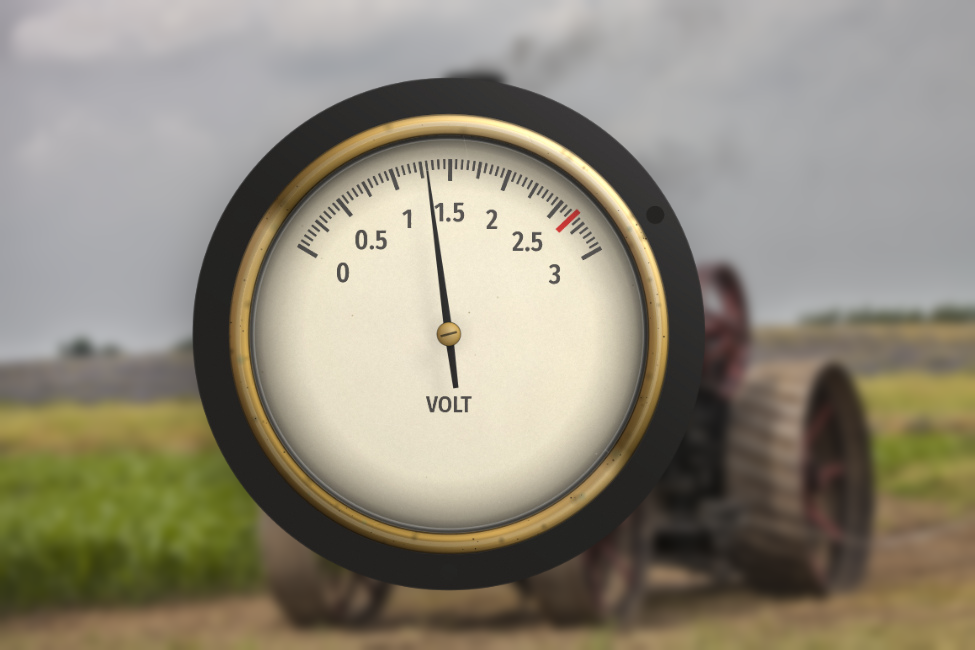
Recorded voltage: 1.3
